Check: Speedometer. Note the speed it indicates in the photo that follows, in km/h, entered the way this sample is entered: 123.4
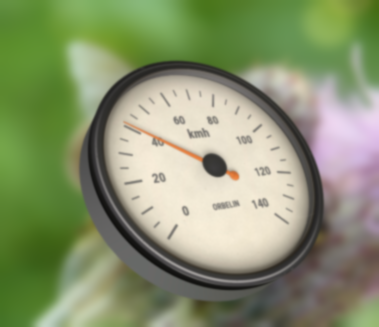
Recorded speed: 40
